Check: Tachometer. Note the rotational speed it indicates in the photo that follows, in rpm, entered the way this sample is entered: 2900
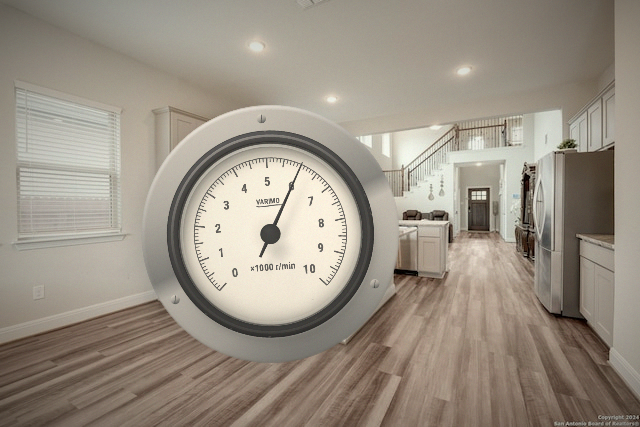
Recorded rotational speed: 6000
